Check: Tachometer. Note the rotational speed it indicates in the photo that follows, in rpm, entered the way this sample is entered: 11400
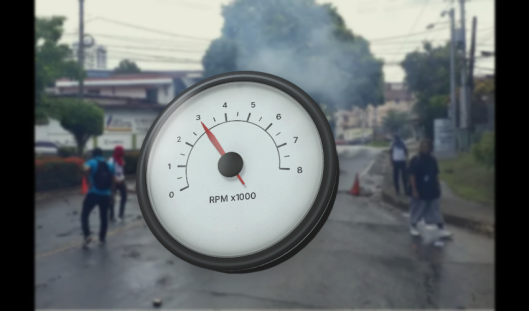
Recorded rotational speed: 3000
